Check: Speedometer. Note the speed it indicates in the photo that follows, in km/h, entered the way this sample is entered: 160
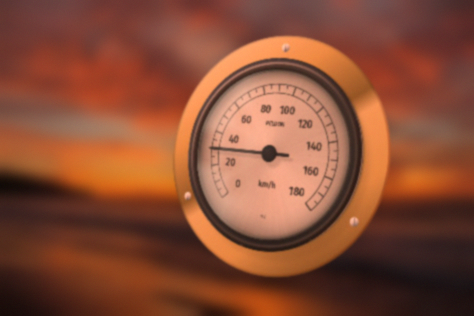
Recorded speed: 30
